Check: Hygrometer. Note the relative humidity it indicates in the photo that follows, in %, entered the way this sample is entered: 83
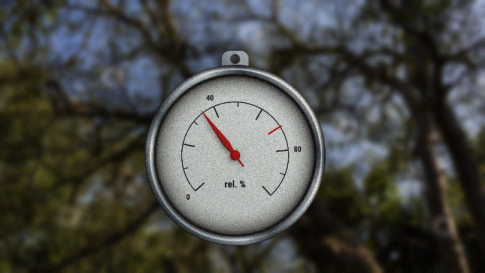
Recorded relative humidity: 35
